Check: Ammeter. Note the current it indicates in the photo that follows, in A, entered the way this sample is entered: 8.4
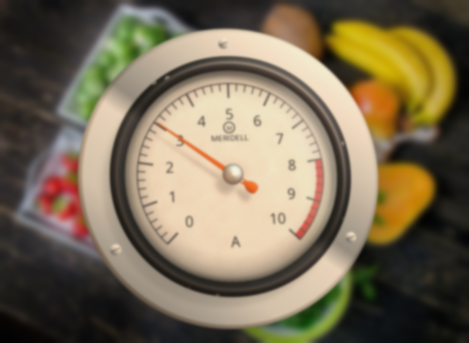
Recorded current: 3
